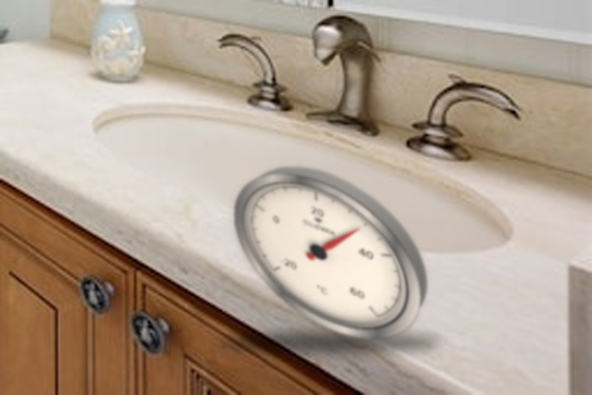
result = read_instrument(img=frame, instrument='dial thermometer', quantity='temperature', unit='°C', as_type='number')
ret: 32 °C
